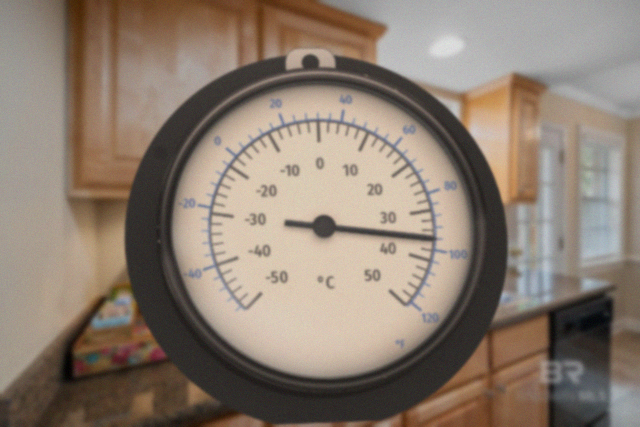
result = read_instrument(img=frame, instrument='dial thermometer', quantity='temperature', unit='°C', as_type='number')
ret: 36 °C
